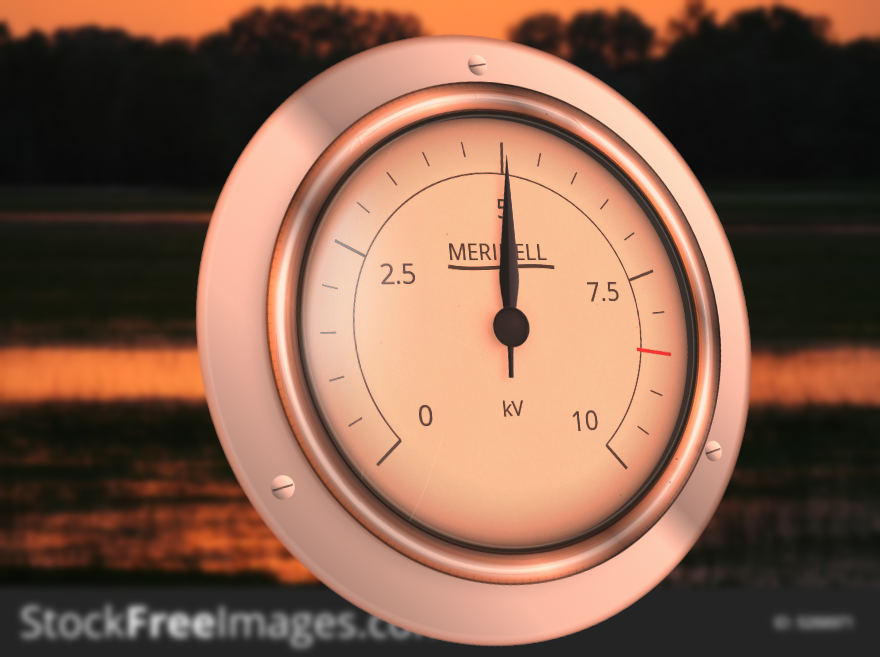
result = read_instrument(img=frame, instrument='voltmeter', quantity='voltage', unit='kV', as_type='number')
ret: 5 kV
